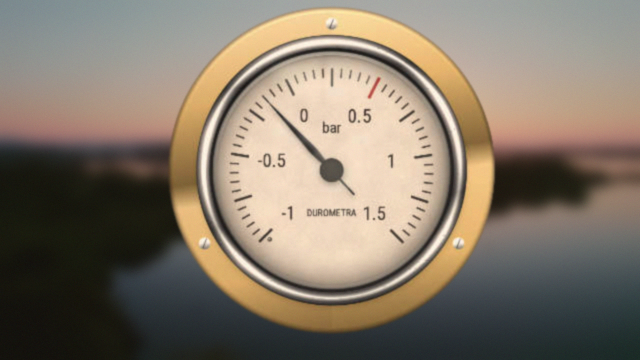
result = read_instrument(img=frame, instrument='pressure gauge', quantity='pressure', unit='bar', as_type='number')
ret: -0.15 bar
